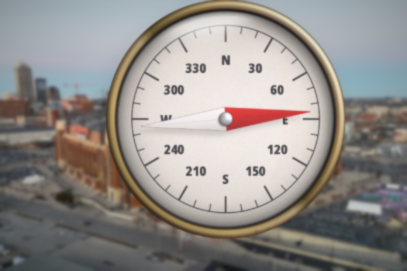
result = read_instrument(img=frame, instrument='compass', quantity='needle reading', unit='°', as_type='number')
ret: 85 °
